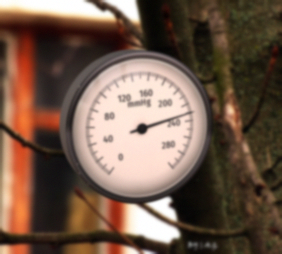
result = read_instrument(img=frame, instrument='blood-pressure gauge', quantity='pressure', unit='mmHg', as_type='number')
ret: 230 mmHg
